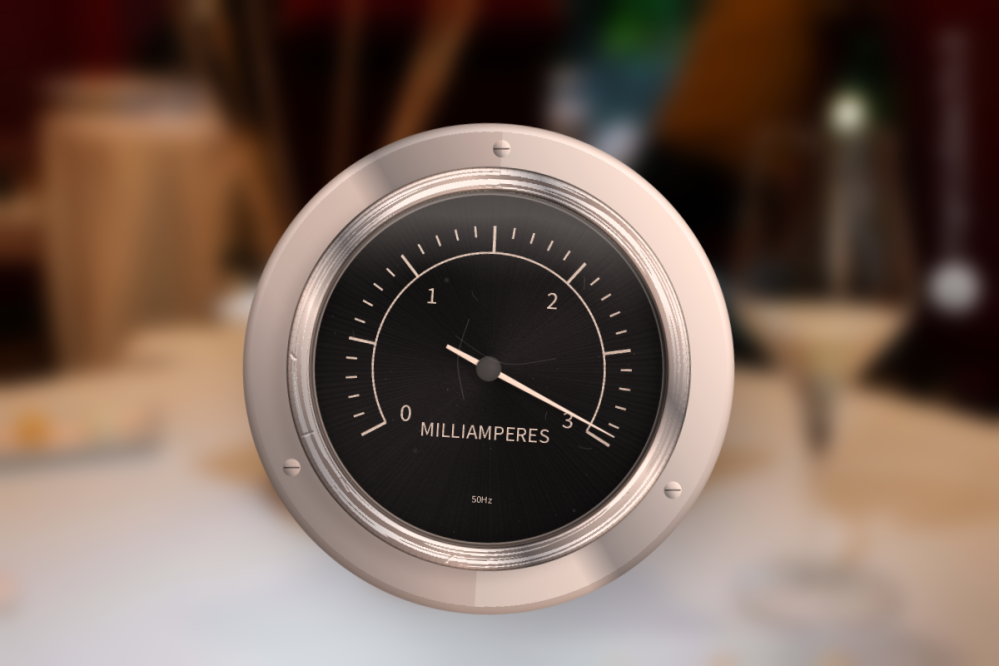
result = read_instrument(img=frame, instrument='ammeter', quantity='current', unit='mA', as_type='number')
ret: 2.95 mA
